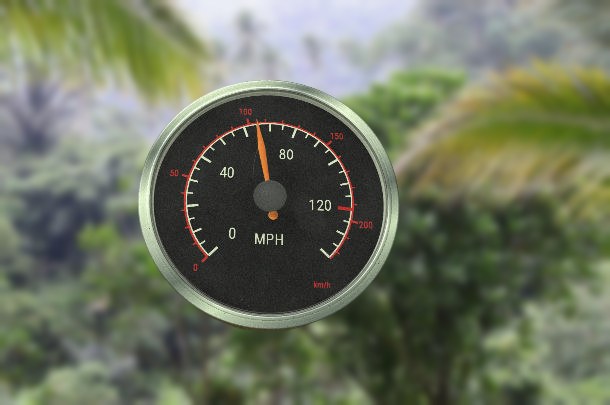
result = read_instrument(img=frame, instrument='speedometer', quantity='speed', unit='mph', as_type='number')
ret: 65 mph
